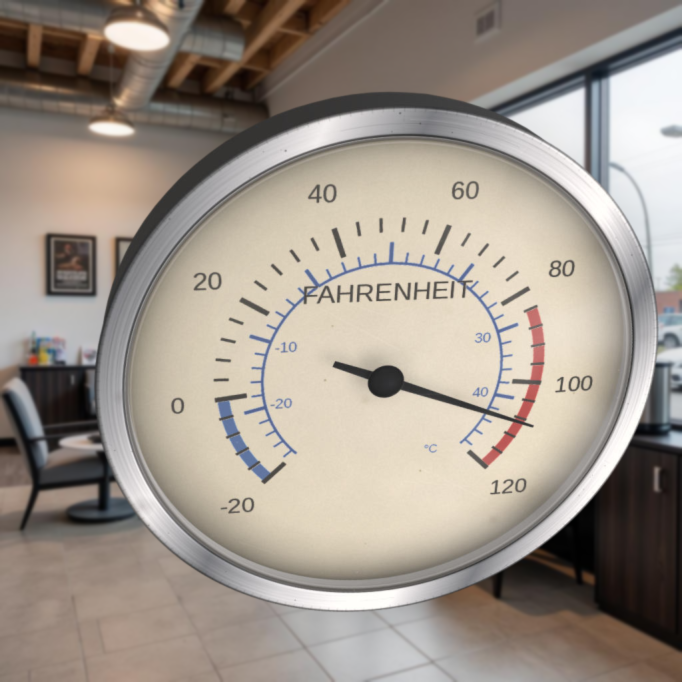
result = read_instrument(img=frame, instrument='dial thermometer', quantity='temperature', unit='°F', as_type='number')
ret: 108 °F
